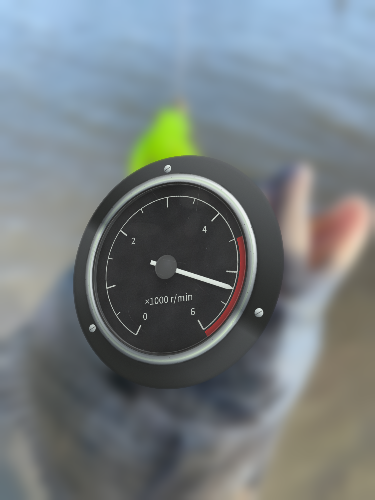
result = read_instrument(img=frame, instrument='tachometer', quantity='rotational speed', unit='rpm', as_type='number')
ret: 5250 rpm
